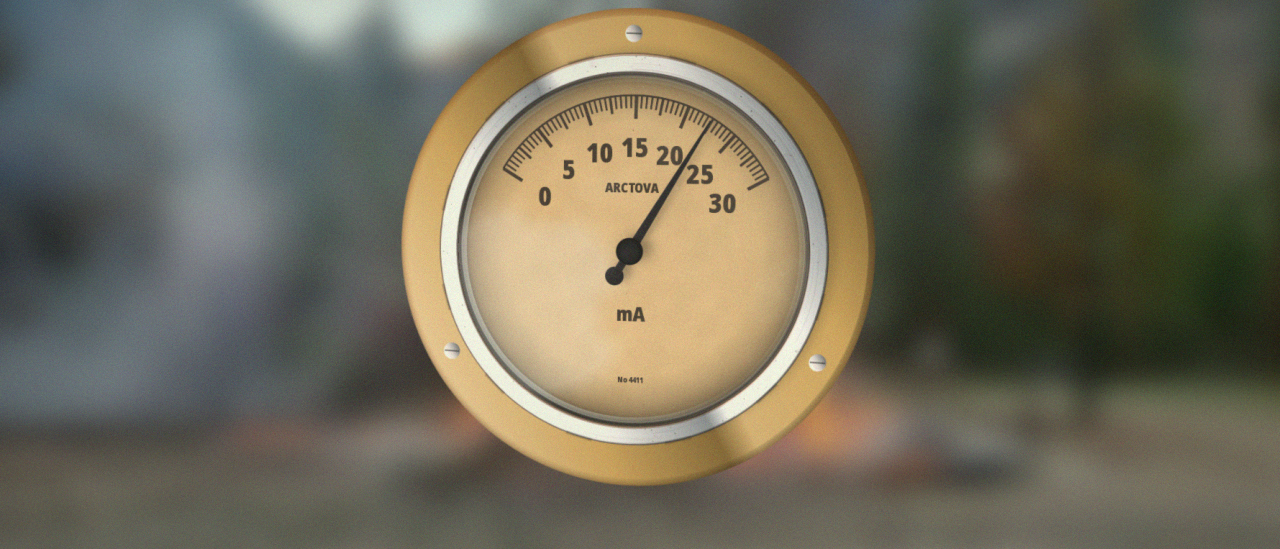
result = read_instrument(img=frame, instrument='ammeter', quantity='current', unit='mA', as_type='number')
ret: 22.5 mA
